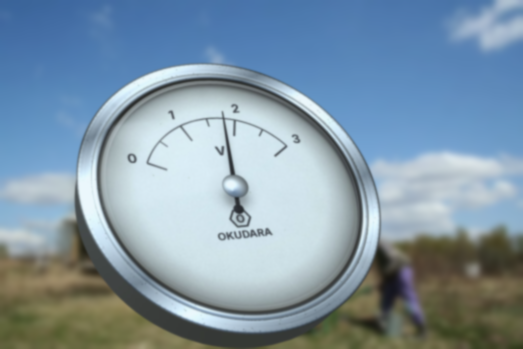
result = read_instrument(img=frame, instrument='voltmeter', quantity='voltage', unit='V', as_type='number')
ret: 1.75 V
